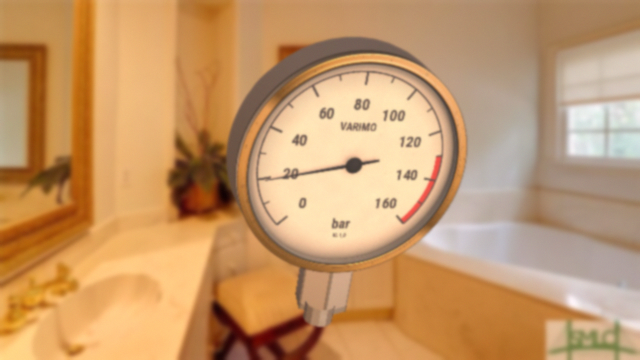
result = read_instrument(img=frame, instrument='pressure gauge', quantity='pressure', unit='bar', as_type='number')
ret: 20 bar
